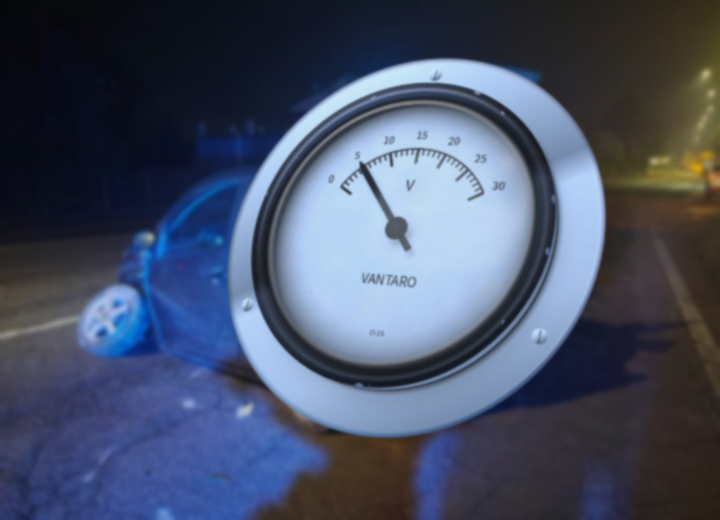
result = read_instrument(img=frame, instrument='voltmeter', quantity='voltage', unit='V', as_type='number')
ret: 5 V
